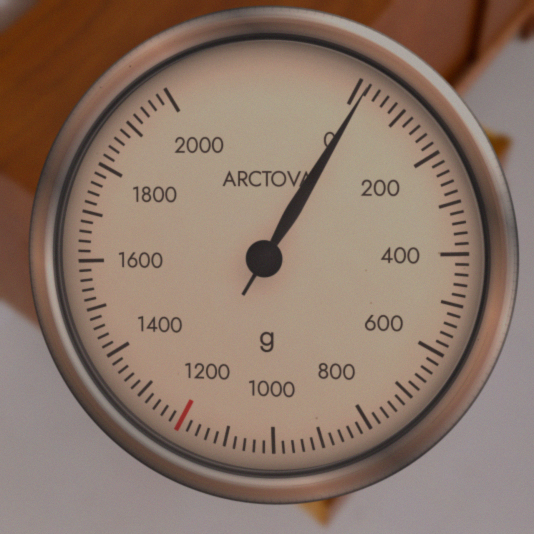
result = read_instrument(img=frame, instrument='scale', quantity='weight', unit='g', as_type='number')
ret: 20 g
